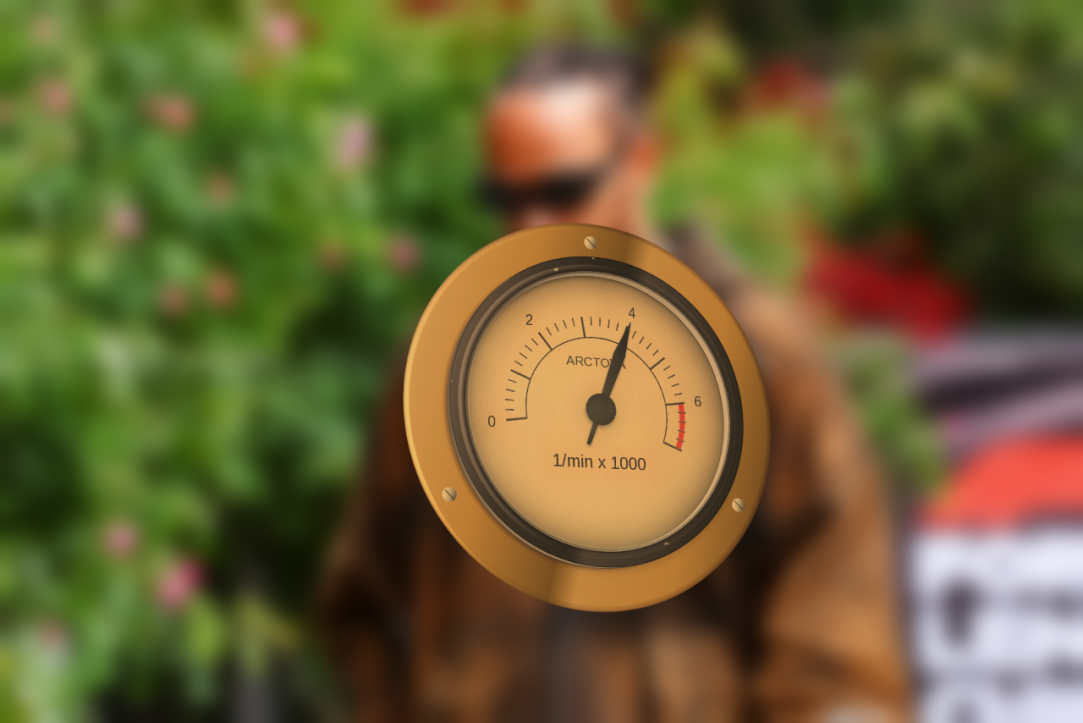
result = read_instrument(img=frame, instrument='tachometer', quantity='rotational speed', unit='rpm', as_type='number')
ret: 4000 rpm
